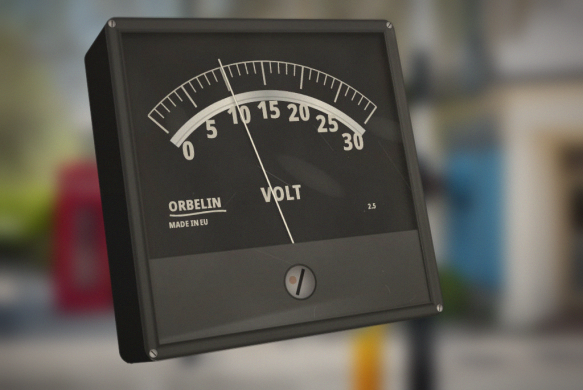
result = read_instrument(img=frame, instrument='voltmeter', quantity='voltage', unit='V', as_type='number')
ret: 10 V
